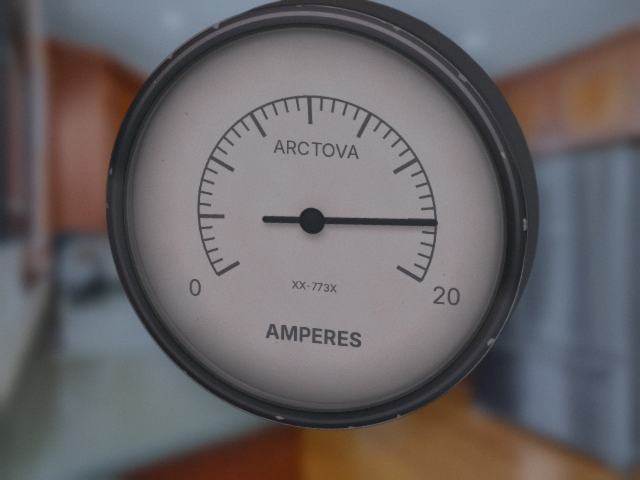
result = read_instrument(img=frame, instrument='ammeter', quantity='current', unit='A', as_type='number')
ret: 17.5 A
